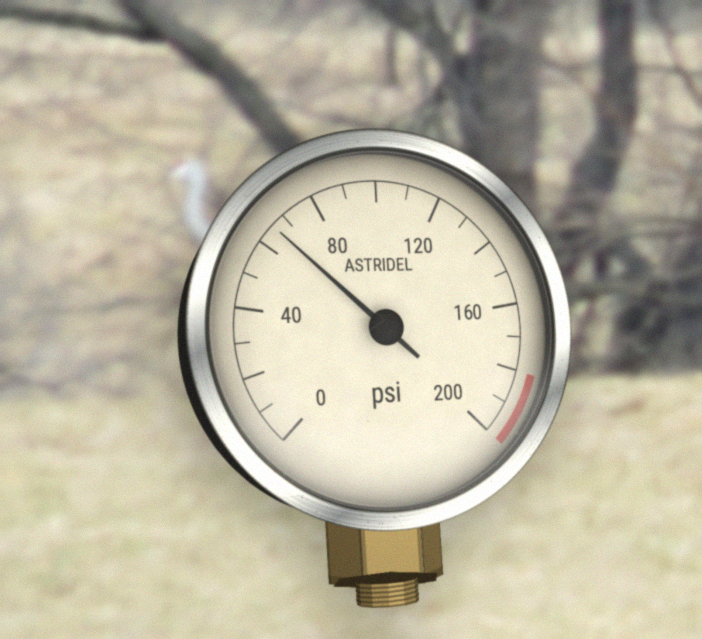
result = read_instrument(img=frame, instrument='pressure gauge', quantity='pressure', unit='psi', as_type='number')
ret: 65 psi
